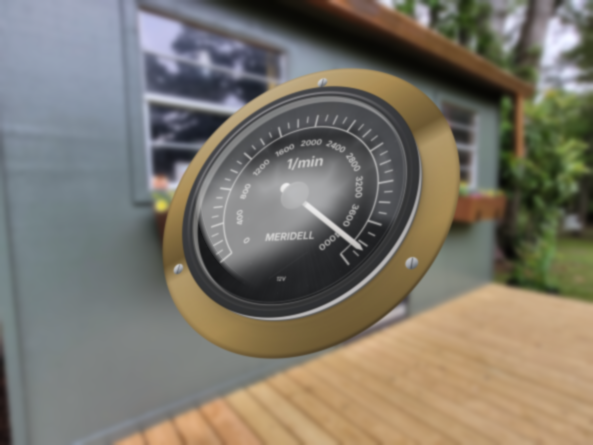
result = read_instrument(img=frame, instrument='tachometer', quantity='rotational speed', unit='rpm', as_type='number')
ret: 3850 rpm
